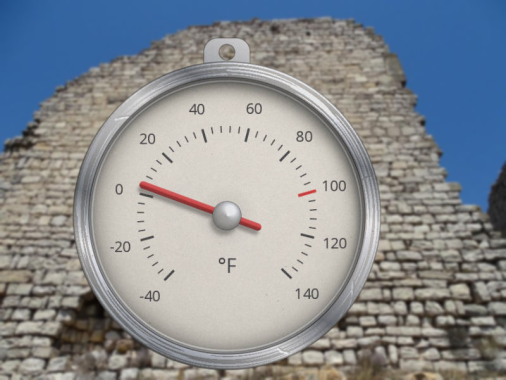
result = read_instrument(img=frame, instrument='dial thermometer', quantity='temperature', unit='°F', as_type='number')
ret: 4 °F
